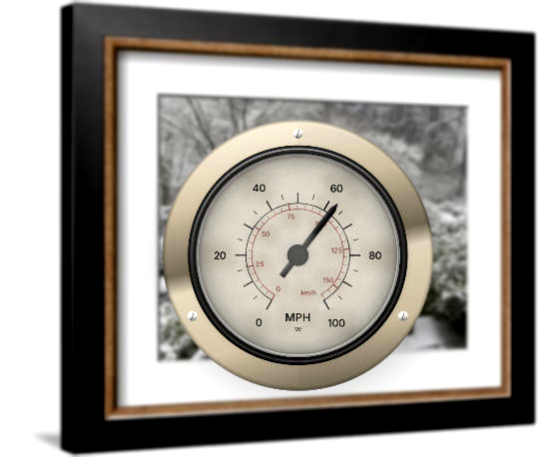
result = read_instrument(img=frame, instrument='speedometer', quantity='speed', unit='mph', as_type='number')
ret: 62.5 mph
